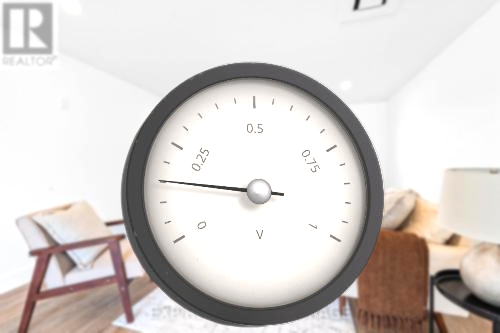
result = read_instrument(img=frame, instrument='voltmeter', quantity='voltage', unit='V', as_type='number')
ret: 0.15 V
